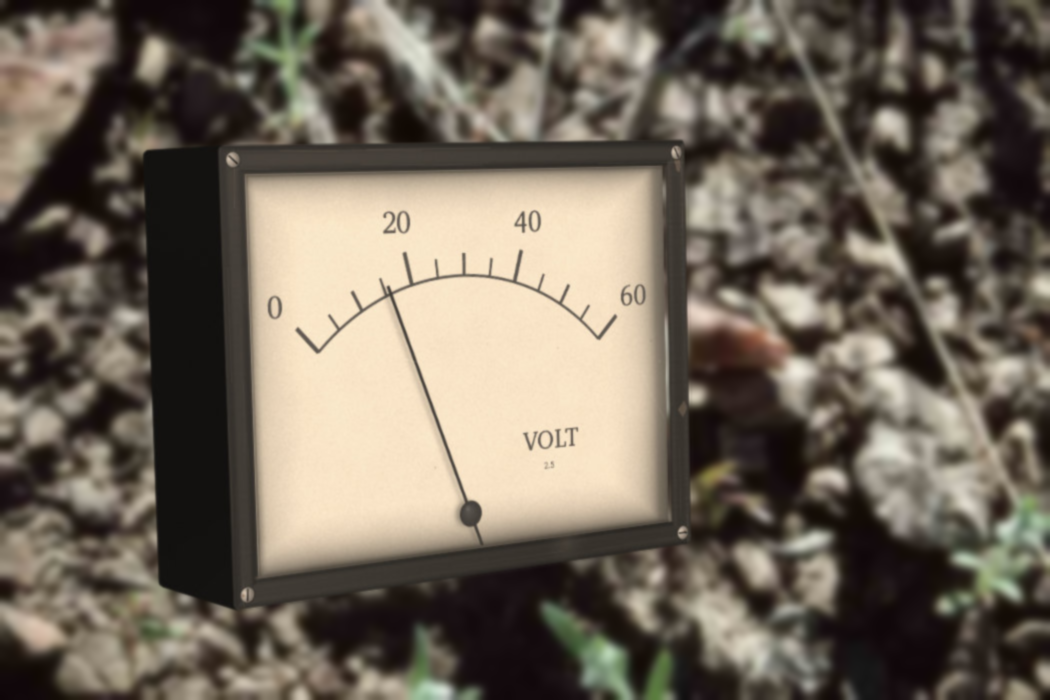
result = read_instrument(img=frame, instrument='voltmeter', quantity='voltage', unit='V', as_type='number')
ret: 15 V
